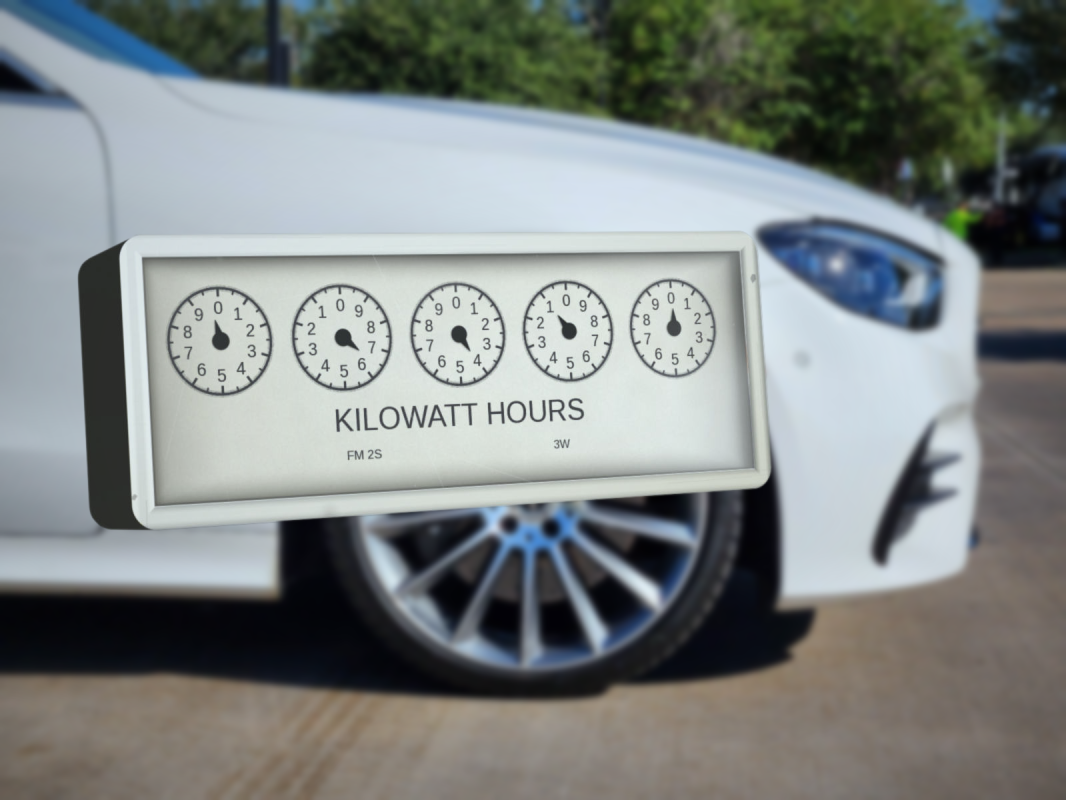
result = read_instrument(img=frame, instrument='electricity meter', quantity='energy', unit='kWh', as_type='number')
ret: 96410 kWh
